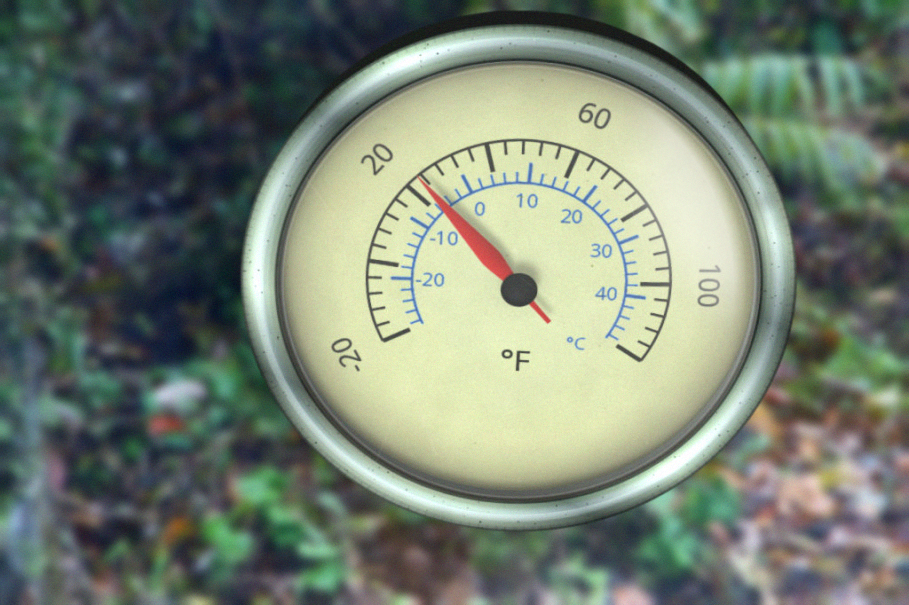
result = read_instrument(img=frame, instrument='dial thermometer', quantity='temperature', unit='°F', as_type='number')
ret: 24 °F
